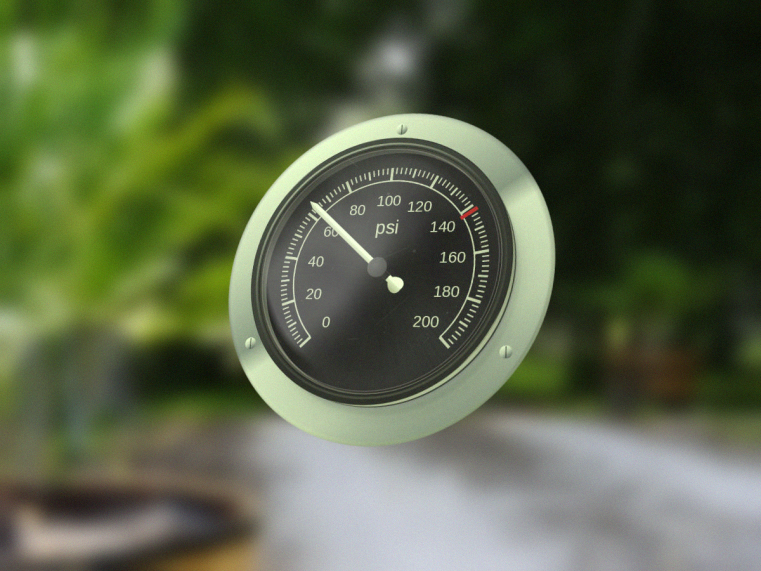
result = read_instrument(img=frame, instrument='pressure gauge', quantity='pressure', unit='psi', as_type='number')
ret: 64 psi
